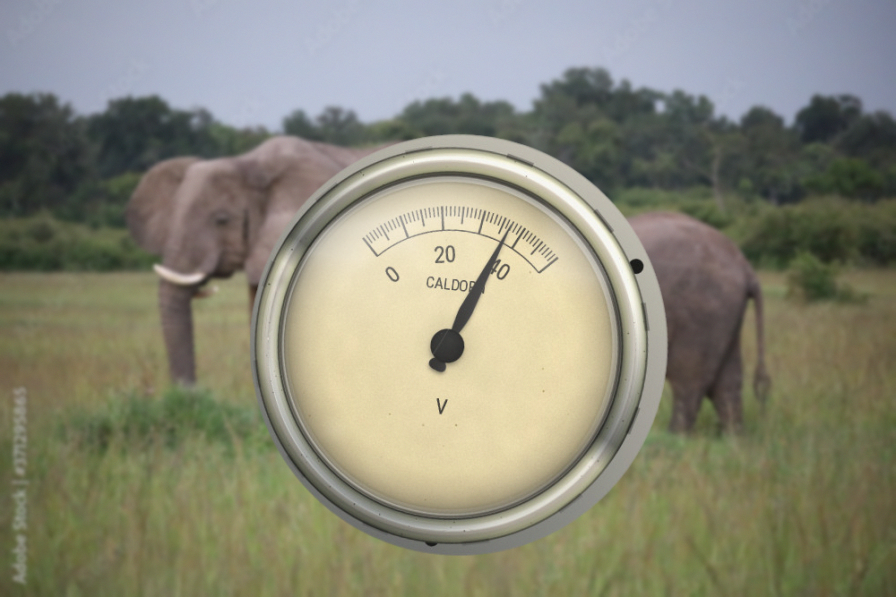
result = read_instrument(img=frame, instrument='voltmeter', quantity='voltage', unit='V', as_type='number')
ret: 37 V
